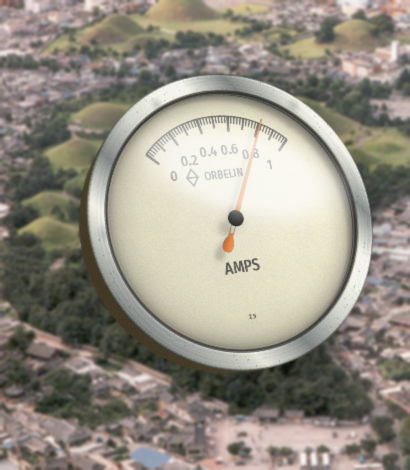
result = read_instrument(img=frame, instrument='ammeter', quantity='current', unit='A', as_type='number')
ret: 0.8 A
